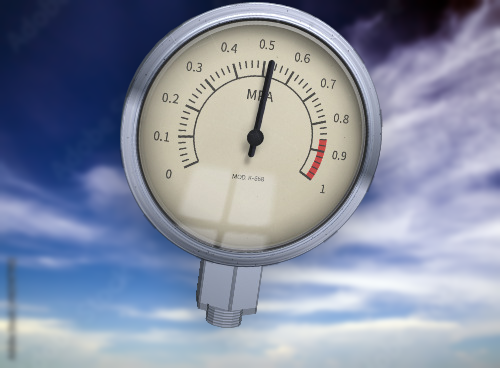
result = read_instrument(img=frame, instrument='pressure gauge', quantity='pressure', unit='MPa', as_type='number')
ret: 0.52 MPa
